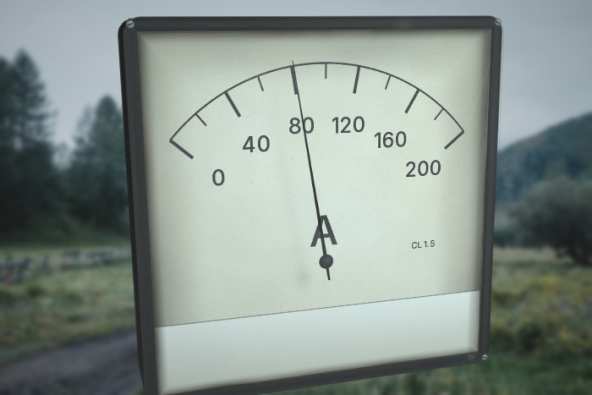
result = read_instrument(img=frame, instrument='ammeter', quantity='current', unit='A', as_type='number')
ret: 80 A
